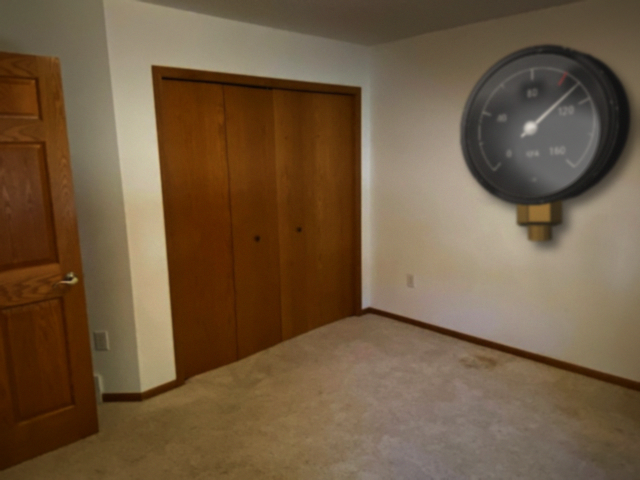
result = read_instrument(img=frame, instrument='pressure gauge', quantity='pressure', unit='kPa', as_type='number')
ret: 110 kPa
